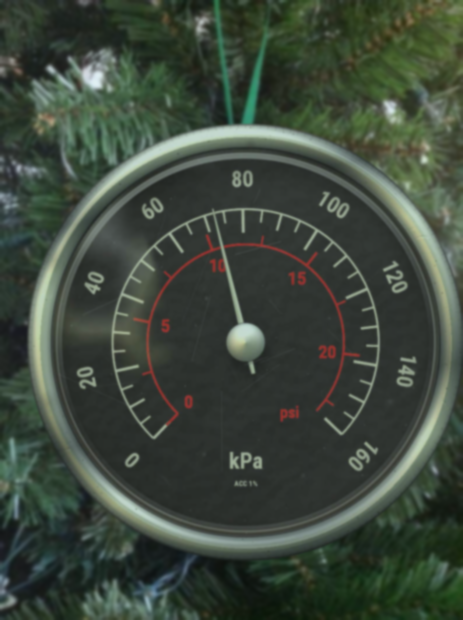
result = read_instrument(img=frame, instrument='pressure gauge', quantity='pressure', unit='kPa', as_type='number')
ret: 72.5 kPa
